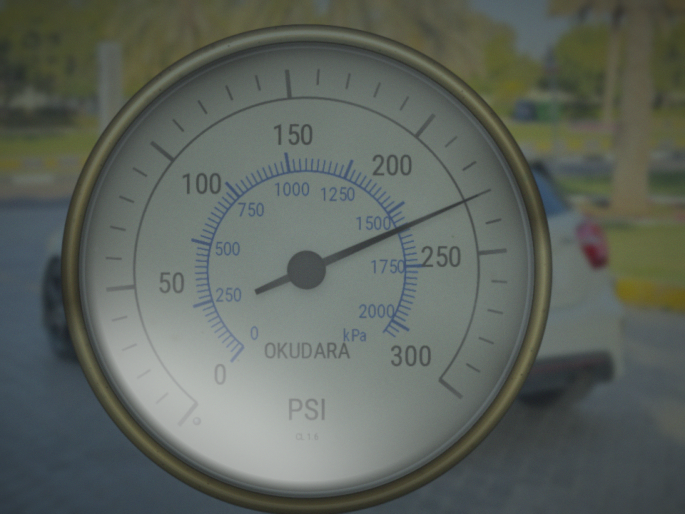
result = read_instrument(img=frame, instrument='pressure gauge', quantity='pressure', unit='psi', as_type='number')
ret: 230 psi
